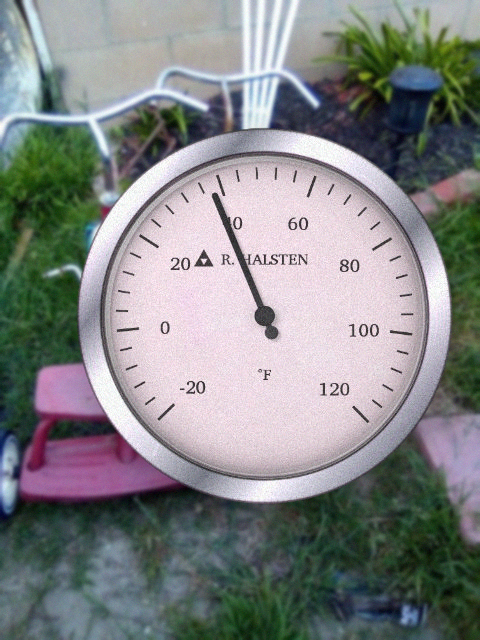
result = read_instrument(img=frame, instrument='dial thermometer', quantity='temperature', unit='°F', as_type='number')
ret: 38 °F
